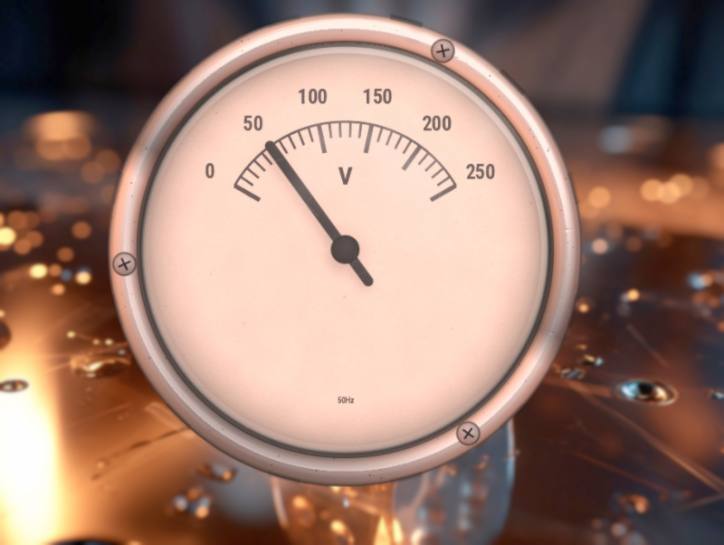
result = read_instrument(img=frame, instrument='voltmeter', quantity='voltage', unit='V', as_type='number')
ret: 50 V
